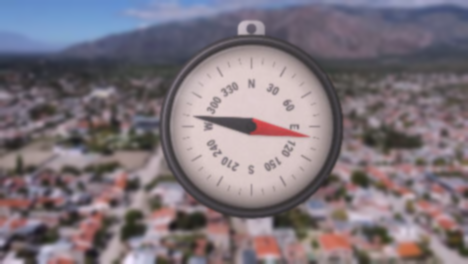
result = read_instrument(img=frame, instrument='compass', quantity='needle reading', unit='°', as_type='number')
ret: 100 °
